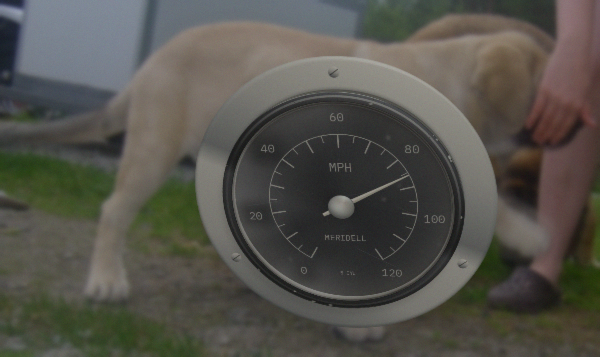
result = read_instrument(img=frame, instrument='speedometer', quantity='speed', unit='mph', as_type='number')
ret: 85 mph
